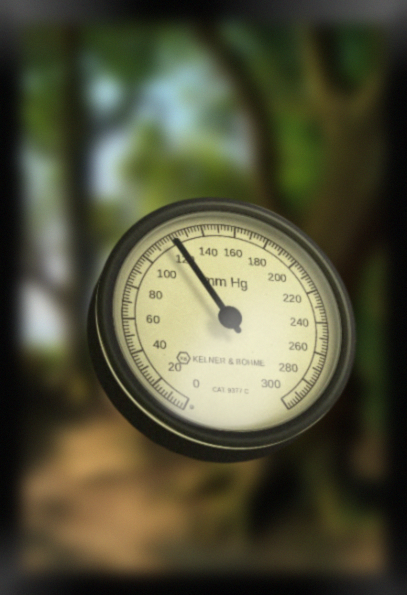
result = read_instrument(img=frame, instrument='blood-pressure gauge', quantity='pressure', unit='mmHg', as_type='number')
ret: 120 mmHg
